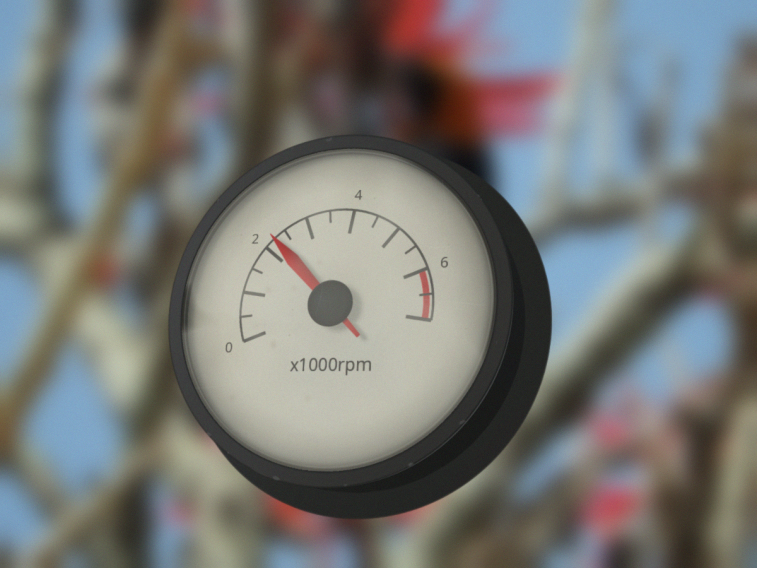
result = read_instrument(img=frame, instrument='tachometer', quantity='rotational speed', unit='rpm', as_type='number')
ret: 2250 rpm
